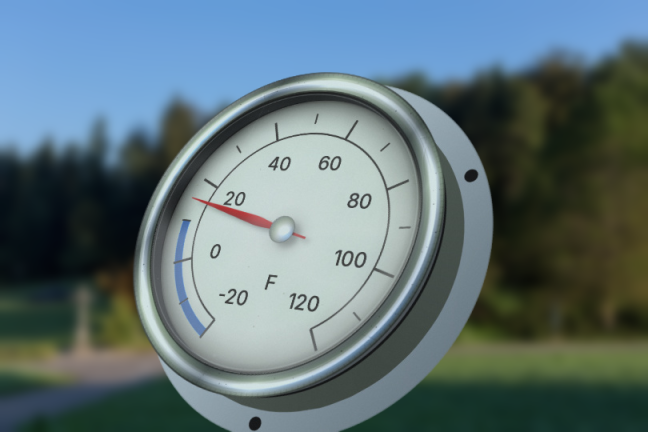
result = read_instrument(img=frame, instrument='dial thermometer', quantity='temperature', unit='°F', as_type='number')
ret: 15 °F
